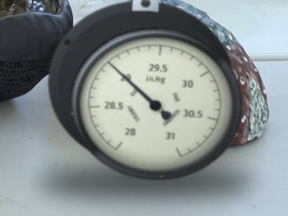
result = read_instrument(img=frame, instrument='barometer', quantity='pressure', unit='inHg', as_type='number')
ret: 29 inHg
